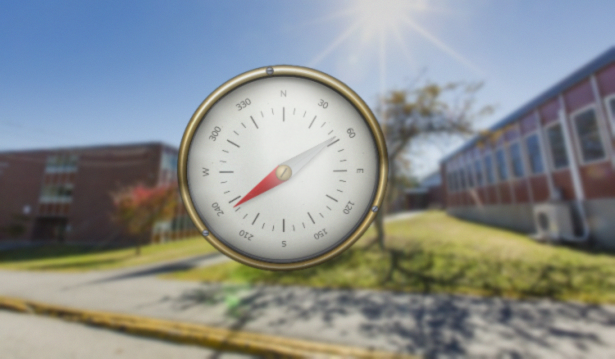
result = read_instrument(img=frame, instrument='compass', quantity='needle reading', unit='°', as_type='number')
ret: 235 °
